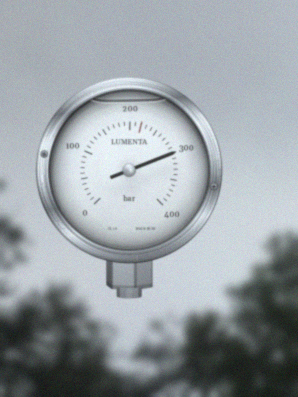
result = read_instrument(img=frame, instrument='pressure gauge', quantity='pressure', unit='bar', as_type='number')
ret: 300 bar
